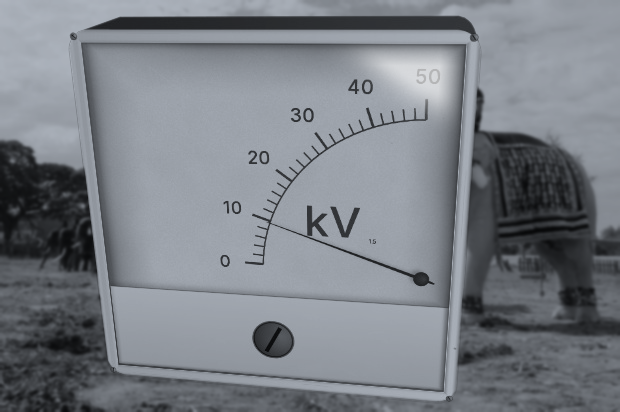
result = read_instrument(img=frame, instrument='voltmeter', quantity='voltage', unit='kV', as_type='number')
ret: 10 kV
